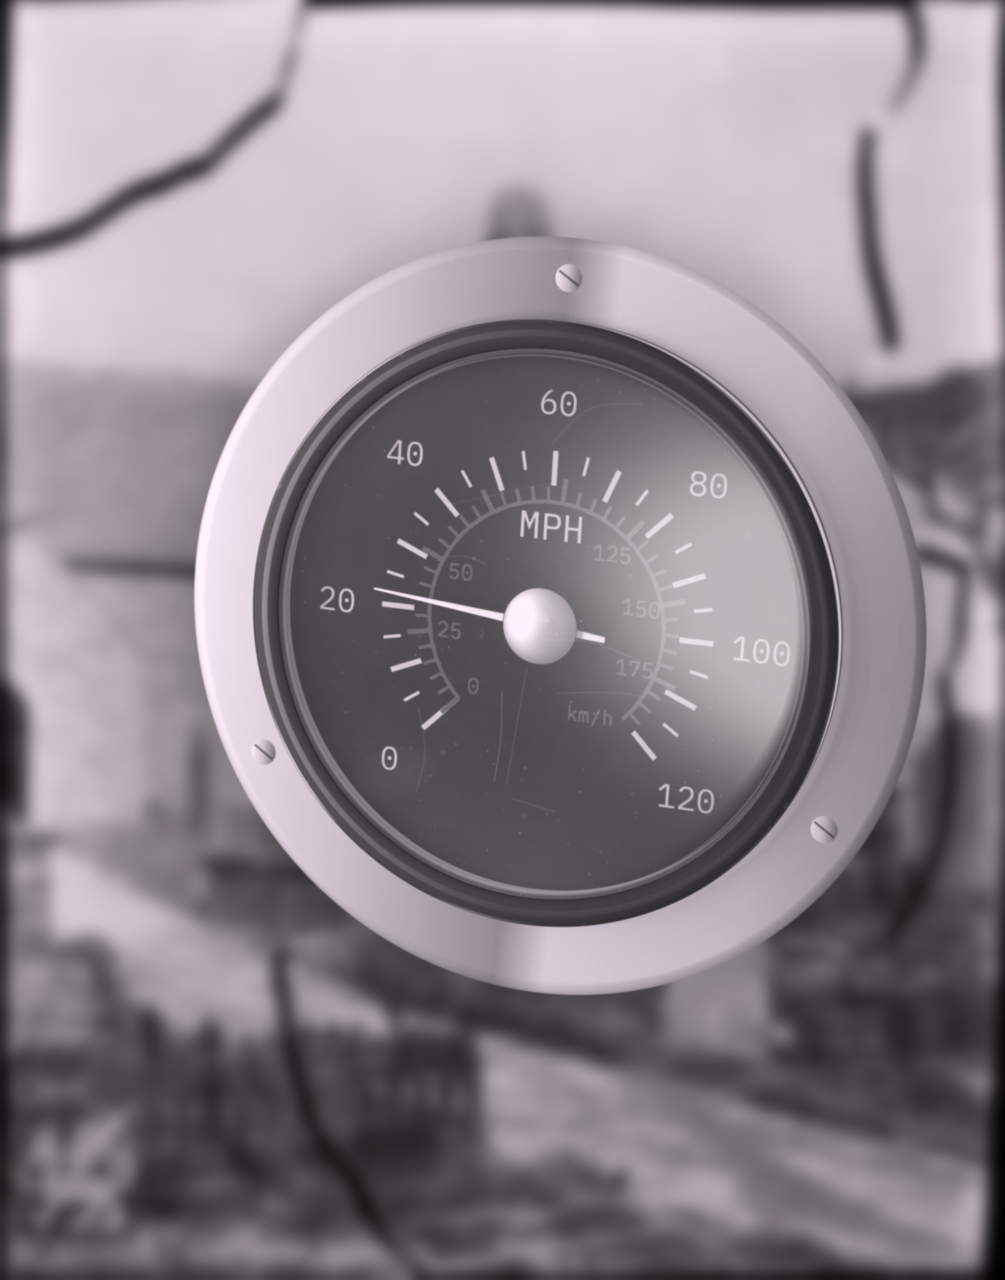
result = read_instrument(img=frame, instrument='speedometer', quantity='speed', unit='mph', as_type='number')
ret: 22.5 mph
